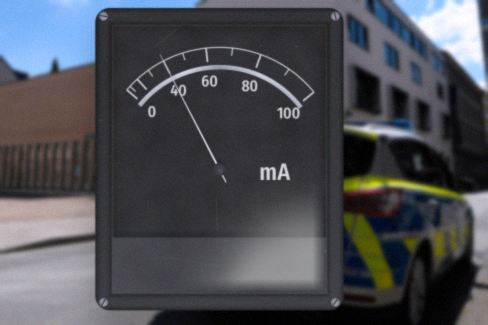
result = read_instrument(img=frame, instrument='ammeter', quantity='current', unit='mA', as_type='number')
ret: 40 mA
